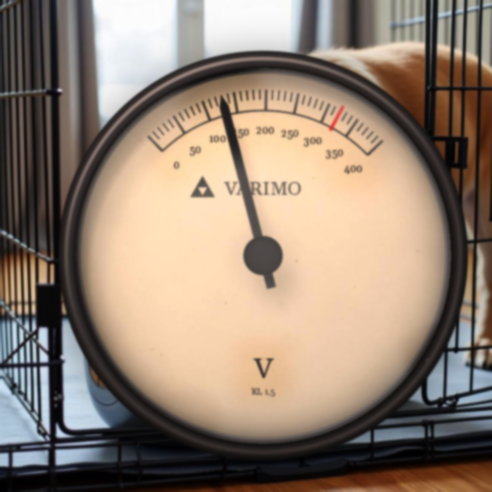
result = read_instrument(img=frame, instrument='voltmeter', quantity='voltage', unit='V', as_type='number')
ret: 130 V
